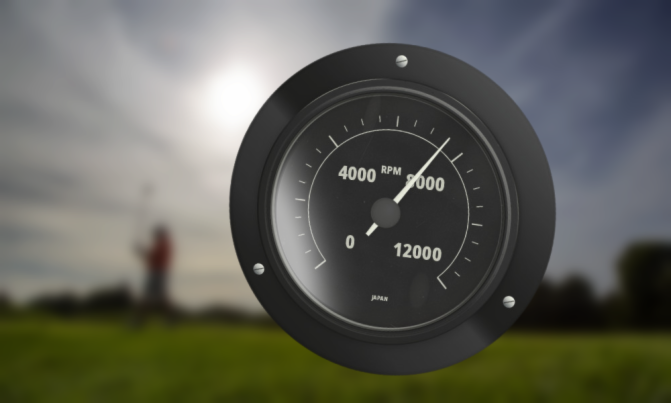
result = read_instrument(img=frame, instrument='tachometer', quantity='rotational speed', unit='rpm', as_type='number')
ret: 7500 rpm
